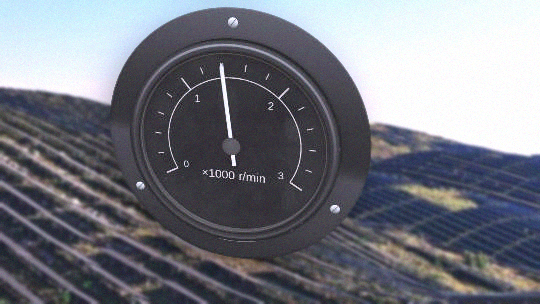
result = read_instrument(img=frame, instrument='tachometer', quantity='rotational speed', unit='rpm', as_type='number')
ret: 1400 rpm
